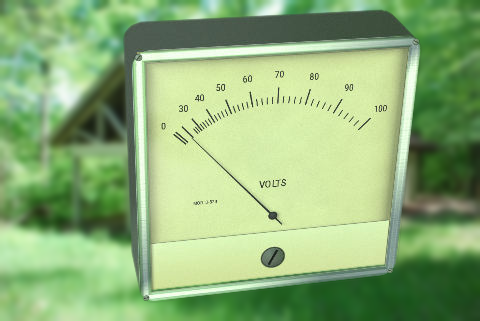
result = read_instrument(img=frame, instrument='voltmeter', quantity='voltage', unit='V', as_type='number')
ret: 20 V
